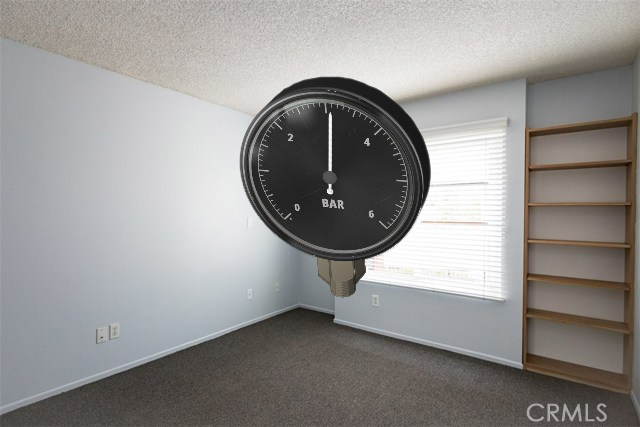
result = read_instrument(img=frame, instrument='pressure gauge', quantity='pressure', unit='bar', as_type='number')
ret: 3.1 bar
